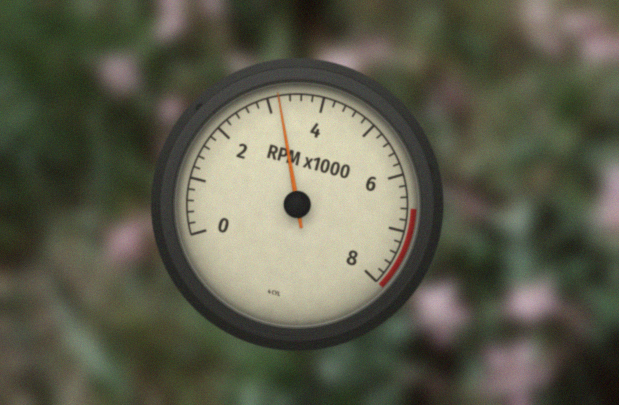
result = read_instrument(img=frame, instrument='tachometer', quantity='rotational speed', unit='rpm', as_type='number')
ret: 3200 rpm
